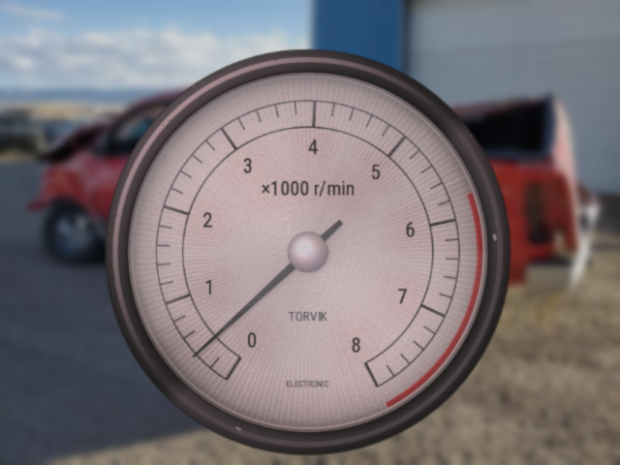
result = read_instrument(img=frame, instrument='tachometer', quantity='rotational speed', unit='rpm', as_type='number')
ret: 400 rpm
